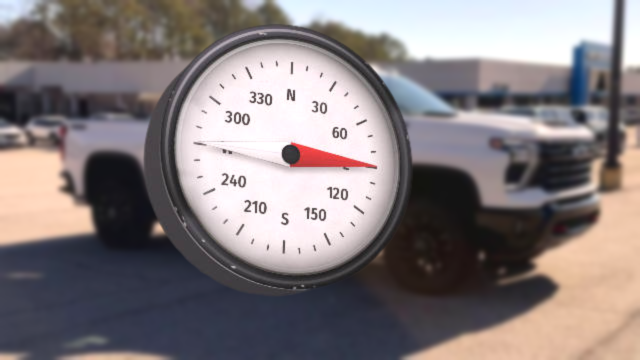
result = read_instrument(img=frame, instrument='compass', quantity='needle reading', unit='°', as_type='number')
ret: 90 °
